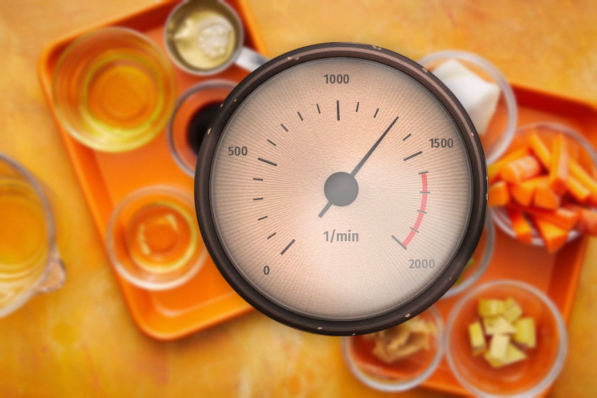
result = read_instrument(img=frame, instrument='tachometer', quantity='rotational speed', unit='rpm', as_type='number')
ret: 1300 rpm
